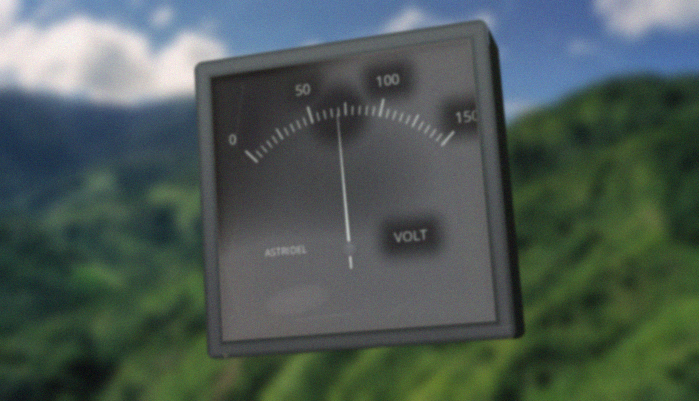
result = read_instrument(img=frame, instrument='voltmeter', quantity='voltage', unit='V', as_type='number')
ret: 70 V
